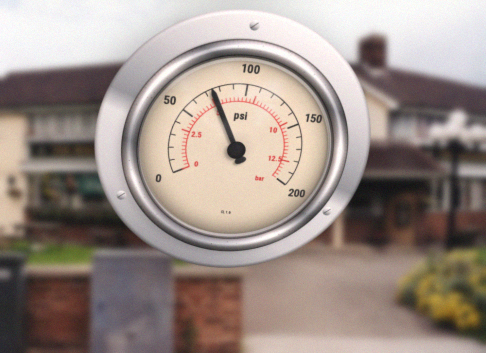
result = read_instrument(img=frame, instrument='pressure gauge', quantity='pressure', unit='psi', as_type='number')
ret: 75 psi
